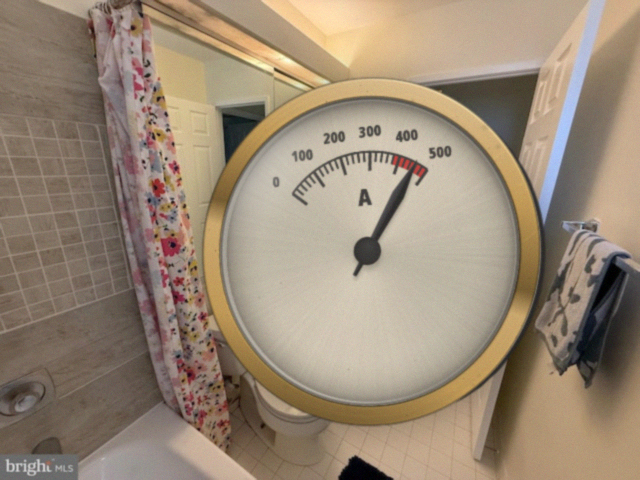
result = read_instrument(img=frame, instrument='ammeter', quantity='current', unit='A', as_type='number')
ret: 460 A
